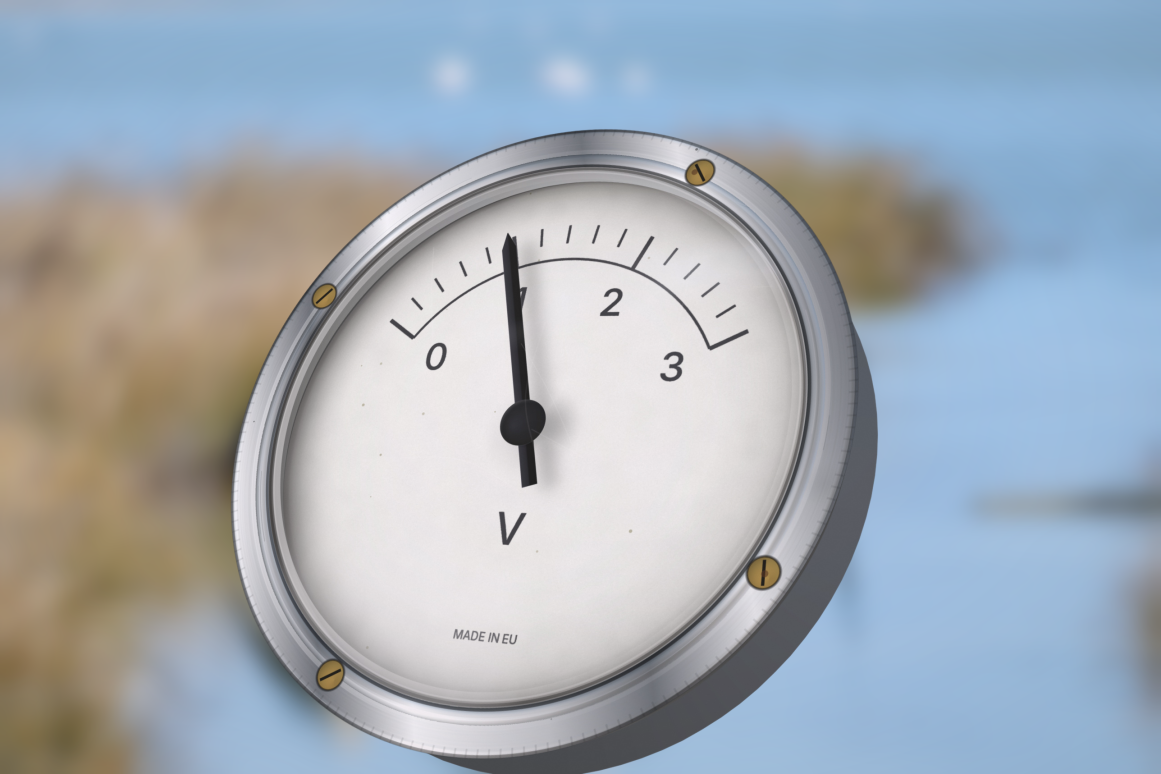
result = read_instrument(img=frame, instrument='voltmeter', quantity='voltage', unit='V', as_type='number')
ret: 1 V
